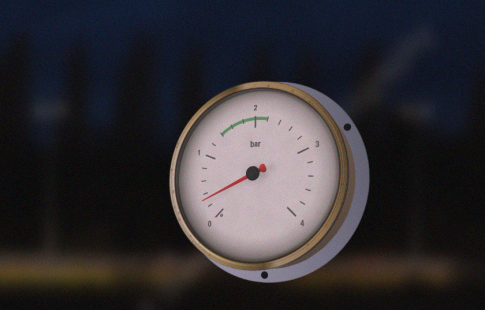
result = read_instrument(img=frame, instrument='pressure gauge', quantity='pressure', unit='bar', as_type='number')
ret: 0.3 bar
